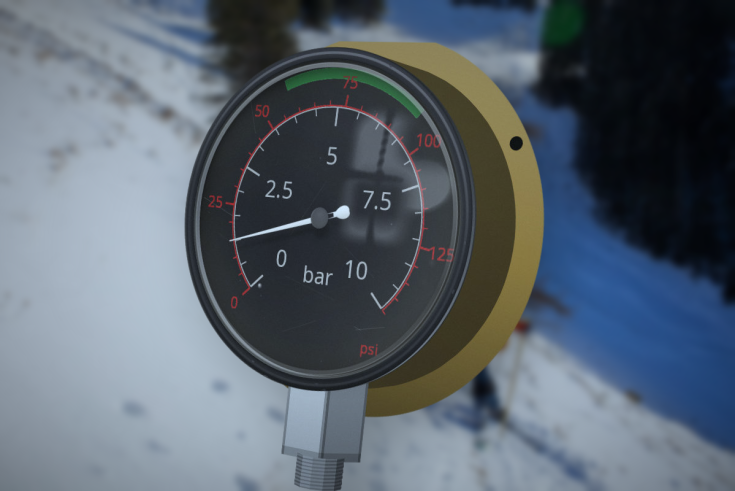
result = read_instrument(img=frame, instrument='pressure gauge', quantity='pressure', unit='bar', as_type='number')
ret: 1 bar
